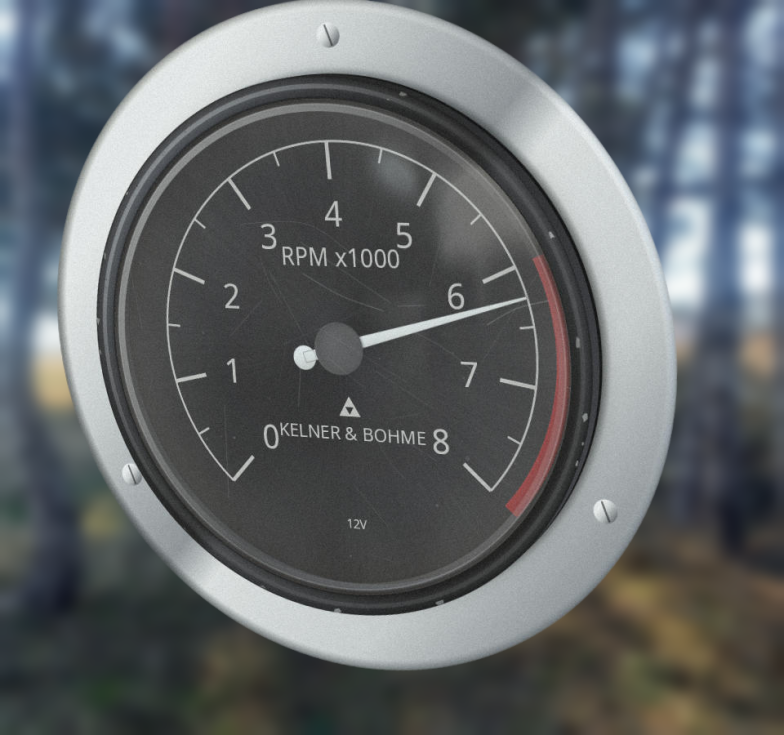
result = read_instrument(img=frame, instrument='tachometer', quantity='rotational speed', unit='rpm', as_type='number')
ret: 6250 rpm
